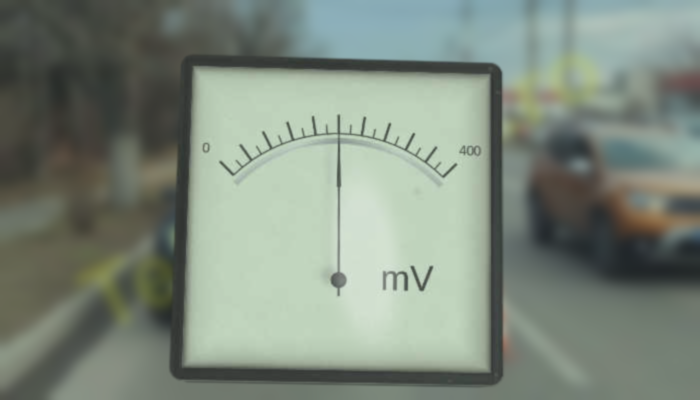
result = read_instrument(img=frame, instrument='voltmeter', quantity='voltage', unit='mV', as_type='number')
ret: 200 mV
